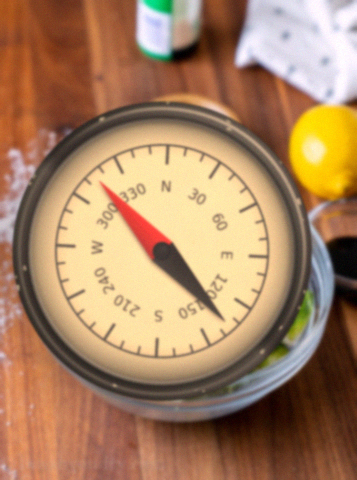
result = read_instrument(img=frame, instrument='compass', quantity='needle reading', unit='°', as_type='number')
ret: 315 °
